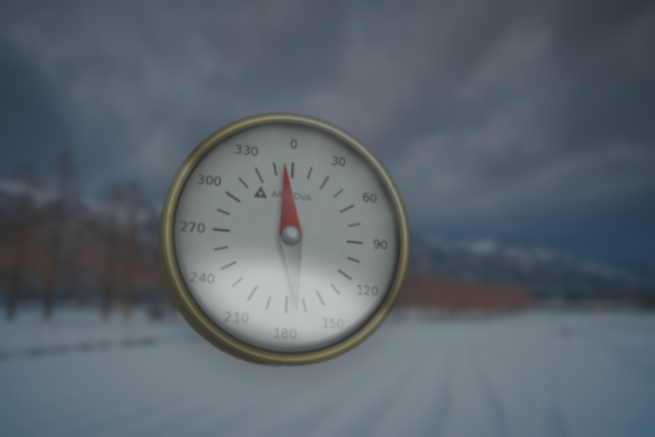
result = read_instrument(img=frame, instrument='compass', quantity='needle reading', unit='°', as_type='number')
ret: 352.5 °
